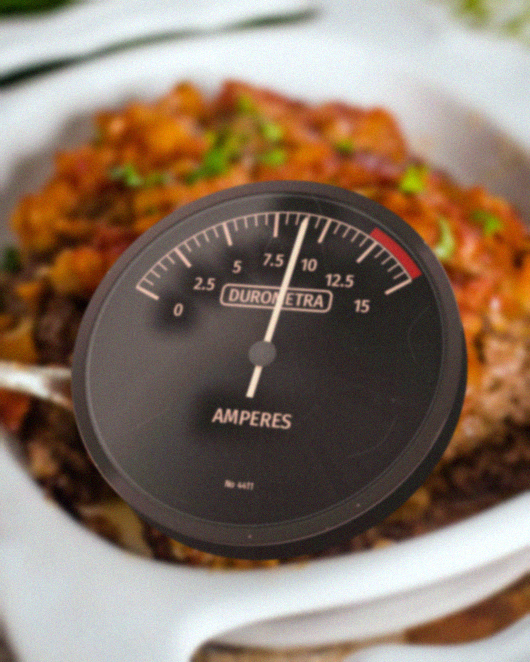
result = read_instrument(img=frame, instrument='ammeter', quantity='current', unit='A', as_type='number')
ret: 9 A
